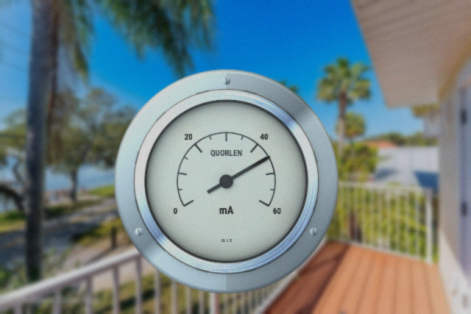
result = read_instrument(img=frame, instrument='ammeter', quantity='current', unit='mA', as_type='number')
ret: 45 mA
